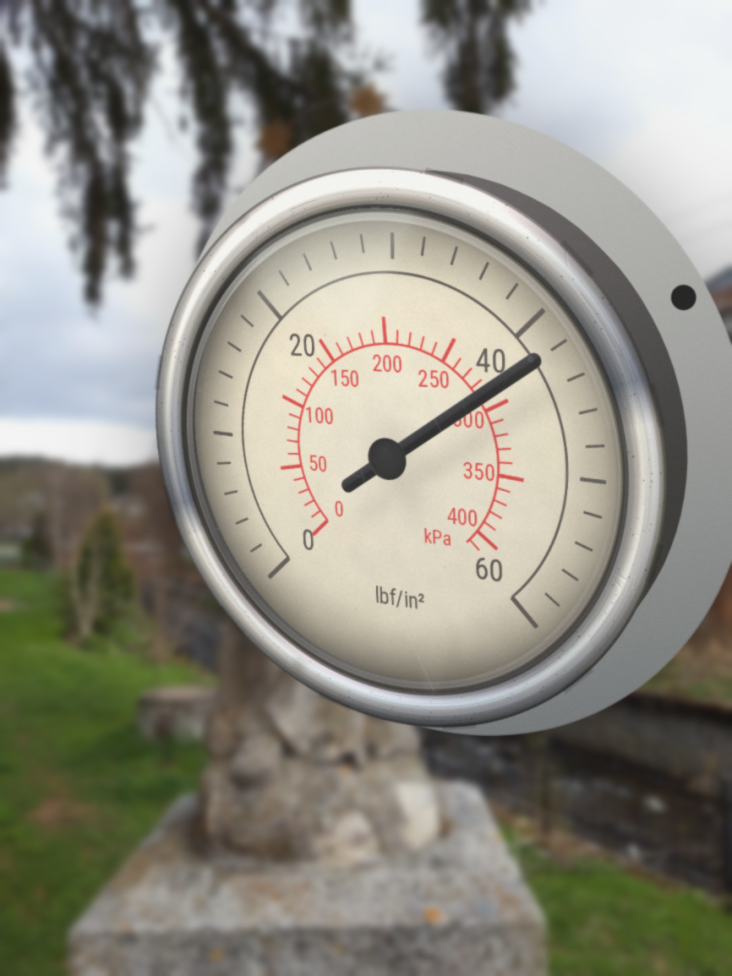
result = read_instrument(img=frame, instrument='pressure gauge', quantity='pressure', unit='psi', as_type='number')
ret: 42 psi
